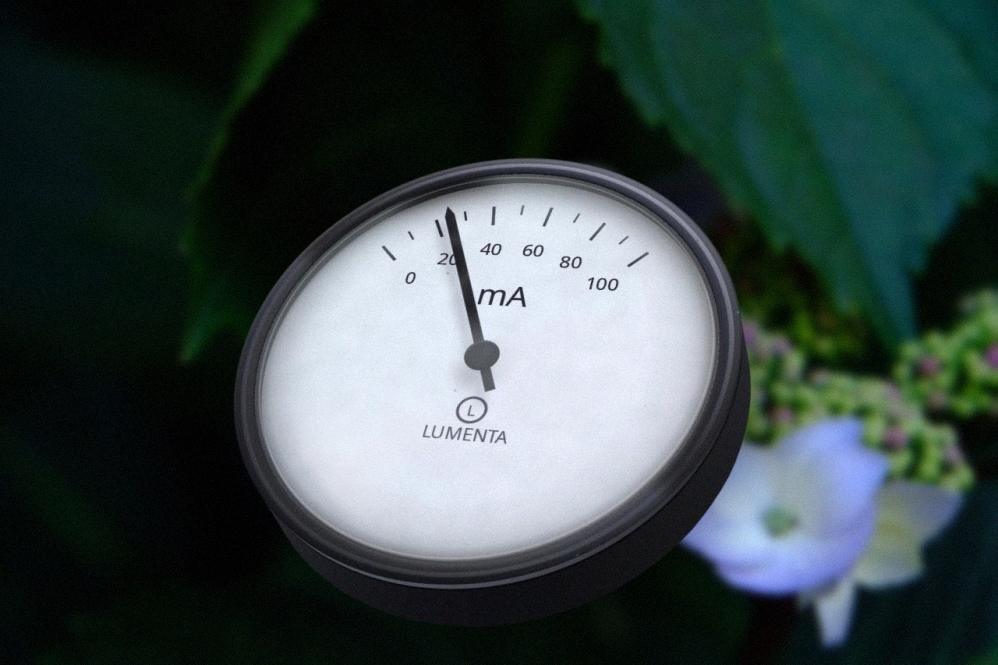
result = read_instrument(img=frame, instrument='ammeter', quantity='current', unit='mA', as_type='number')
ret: 25 mA
